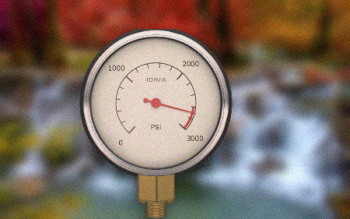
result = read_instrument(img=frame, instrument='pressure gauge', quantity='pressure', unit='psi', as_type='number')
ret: 2700 psi
